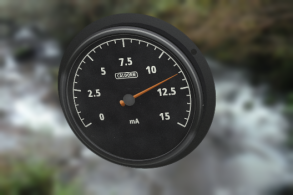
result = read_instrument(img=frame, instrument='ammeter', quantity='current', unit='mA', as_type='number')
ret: 11.5 mA
